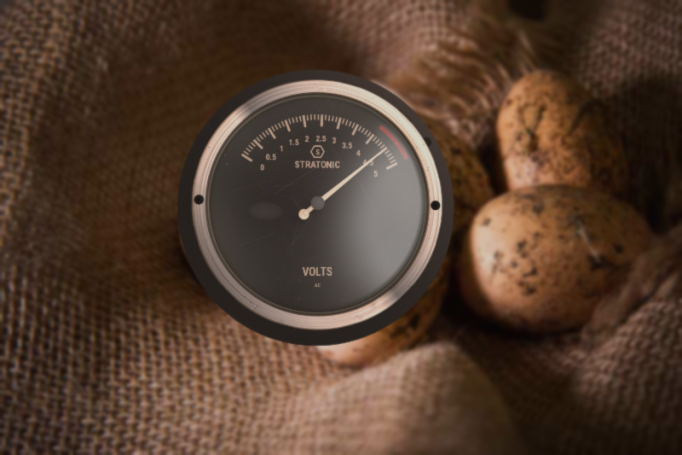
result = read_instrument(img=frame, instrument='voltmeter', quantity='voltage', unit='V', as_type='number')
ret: 4.5 V
